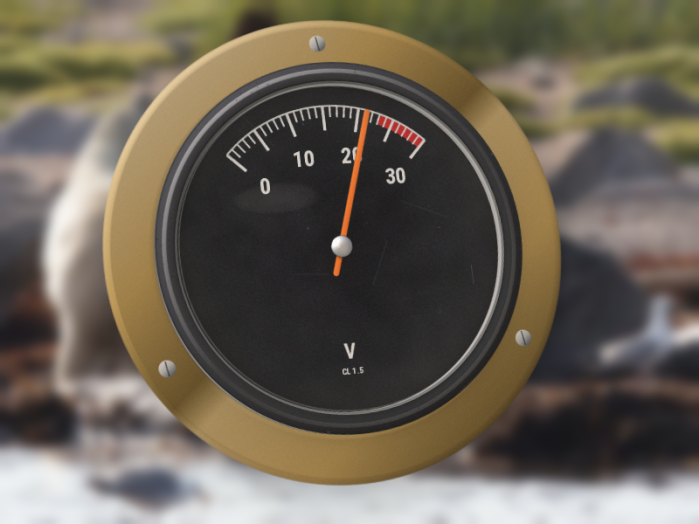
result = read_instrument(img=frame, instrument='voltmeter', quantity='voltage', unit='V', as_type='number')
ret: 21 V
